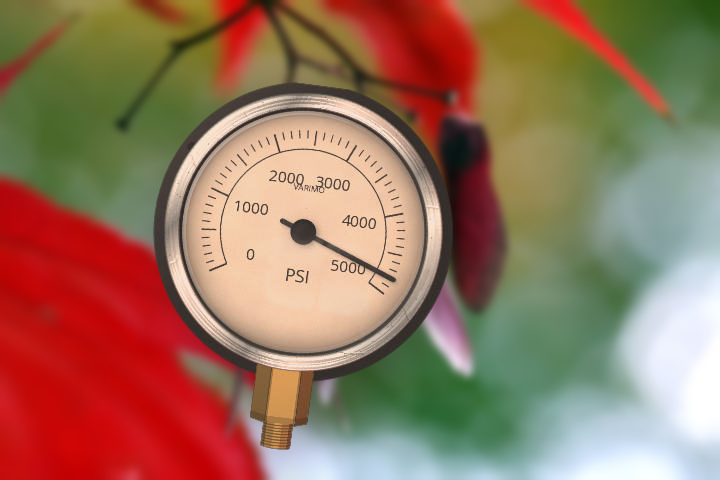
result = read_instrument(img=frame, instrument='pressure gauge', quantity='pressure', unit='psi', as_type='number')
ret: 4800 psi
